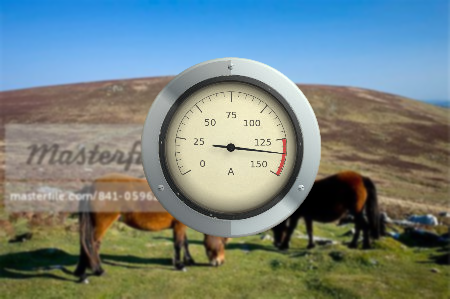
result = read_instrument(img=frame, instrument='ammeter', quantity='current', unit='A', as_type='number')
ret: 135 A
